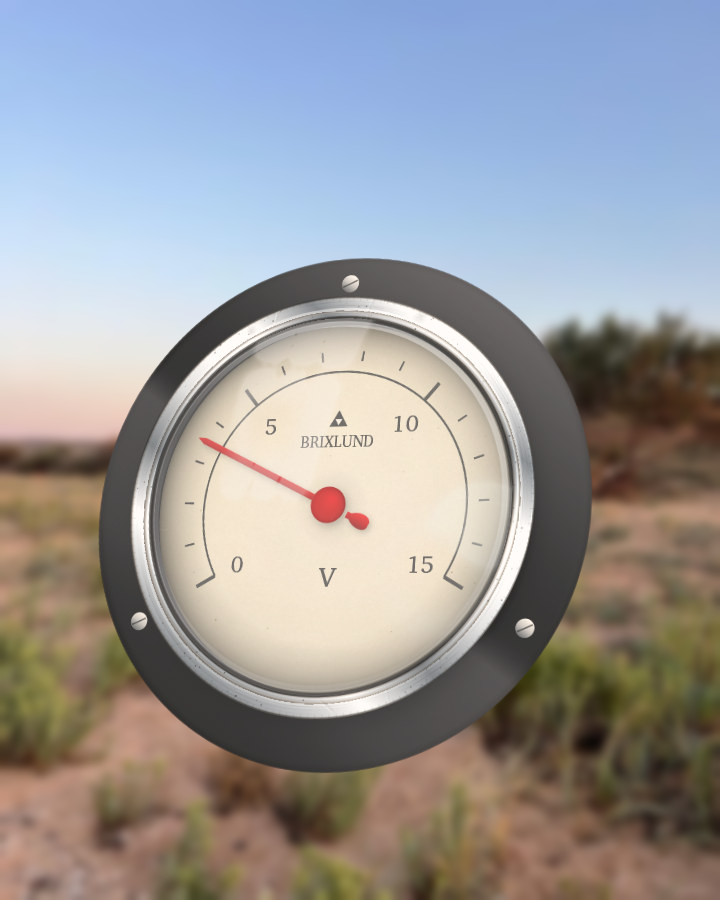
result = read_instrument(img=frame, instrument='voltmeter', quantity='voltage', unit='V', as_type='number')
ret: 3.5 V
